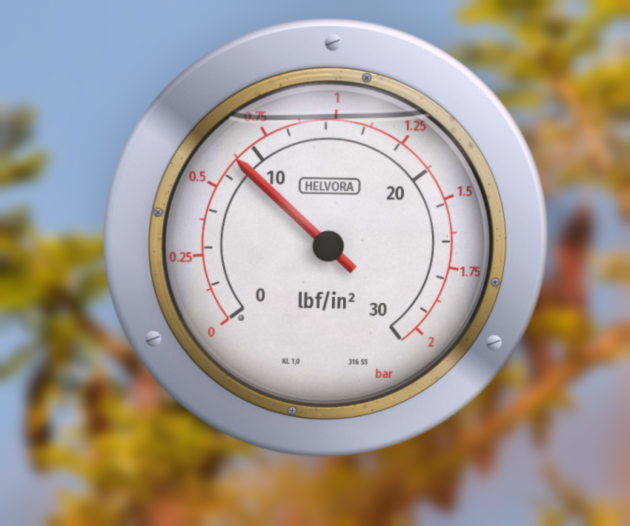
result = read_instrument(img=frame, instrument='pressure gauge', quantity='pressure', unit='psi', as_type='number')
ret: 9 psi
